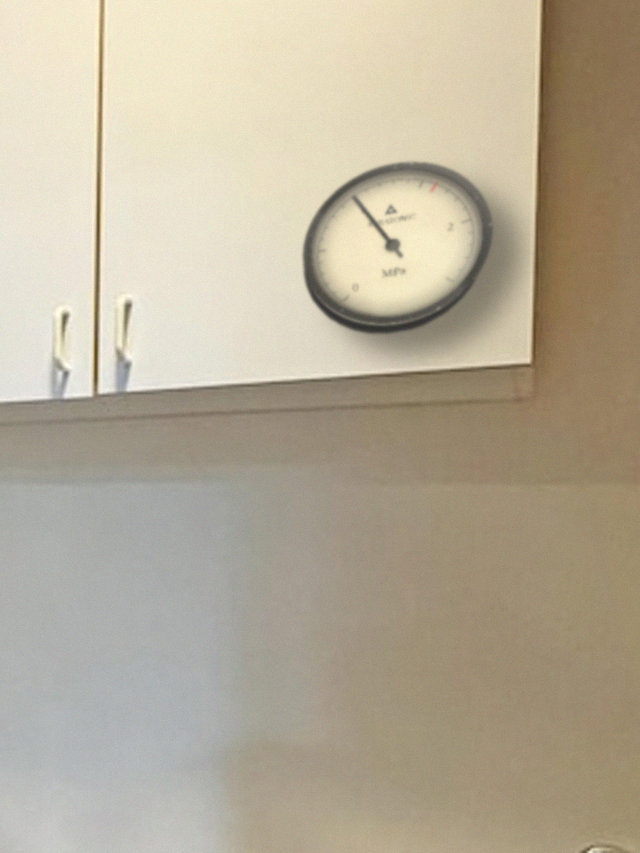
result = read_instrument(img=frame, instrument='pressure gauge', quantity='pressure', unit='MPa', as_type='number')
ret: 1 MPa
